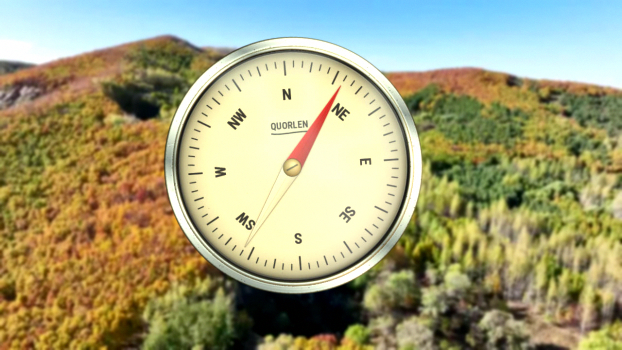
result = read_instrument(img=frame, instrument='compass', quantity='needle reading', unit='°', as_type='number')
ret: 35 °
